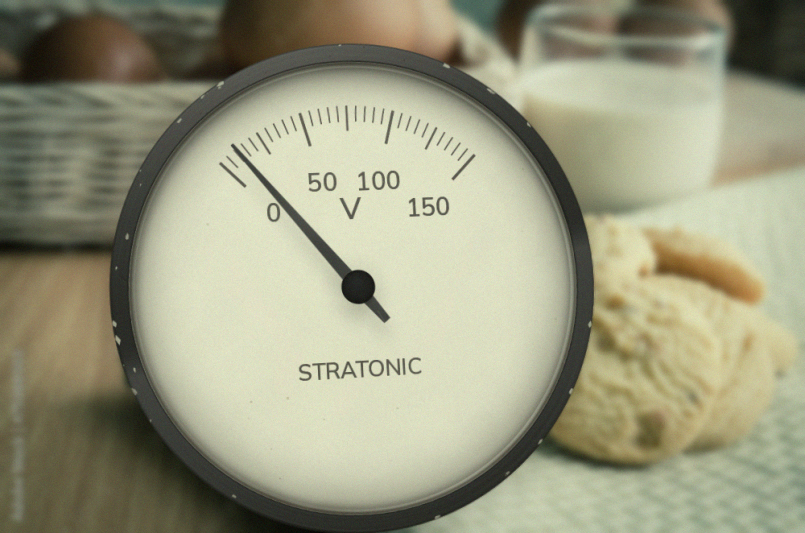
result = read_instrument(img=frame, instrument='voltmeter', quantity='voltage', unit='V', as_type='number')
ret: 10 V
